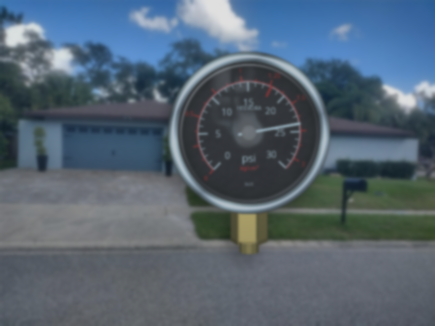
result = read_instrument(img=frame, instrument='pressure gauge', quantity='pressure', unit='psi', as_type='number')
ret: 24 psi
